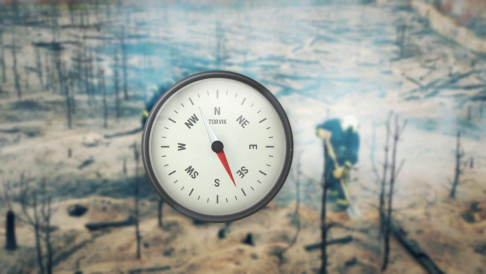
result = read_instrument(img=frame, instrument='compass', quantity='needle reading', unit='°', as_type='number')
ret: 155 °
